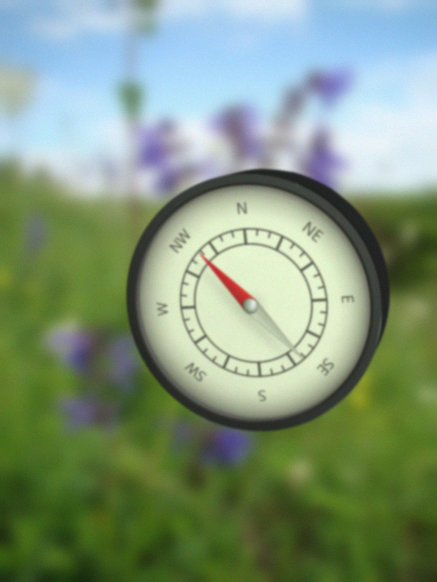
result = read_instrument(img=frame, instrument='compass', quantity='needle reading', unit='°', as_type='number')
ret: 320 °
